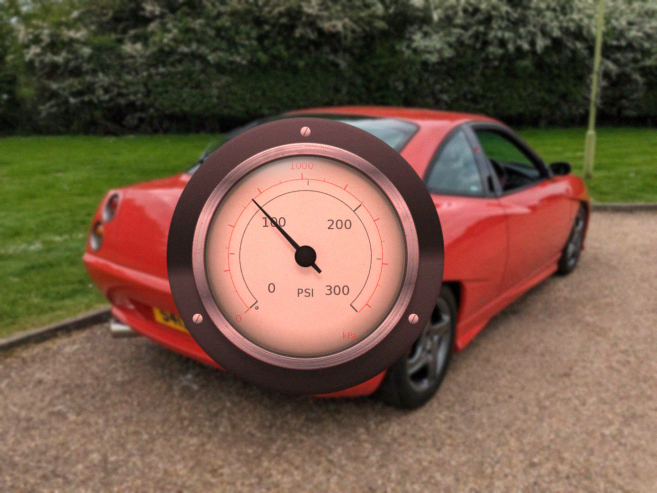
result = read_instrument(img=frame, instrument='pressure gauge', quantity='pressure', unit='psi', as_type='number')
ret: 100 psi
